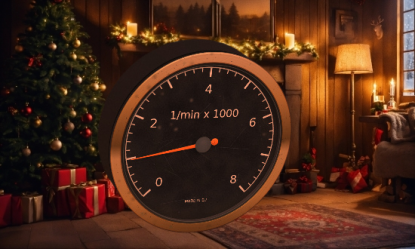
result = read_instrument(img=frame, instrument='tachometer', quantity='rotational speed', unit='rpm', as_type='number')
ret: 1000 rpm
